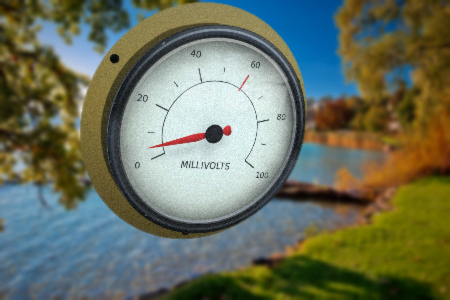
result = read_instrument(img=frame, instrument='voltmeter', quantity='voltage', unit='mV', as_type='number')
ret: 5 mV
